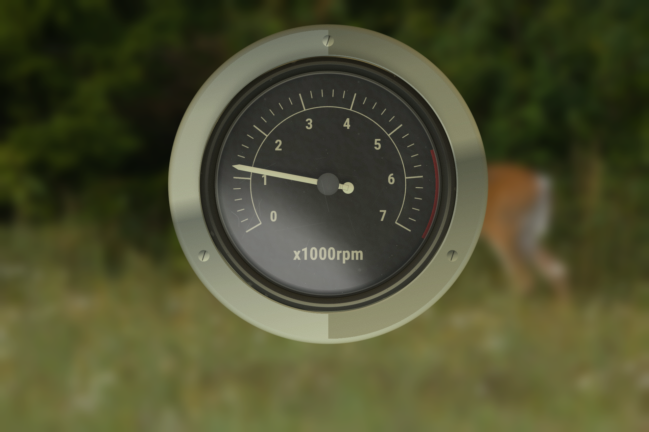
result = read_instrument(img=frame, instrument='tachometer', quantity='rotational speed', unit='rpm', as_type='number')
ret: 1200 rpm
